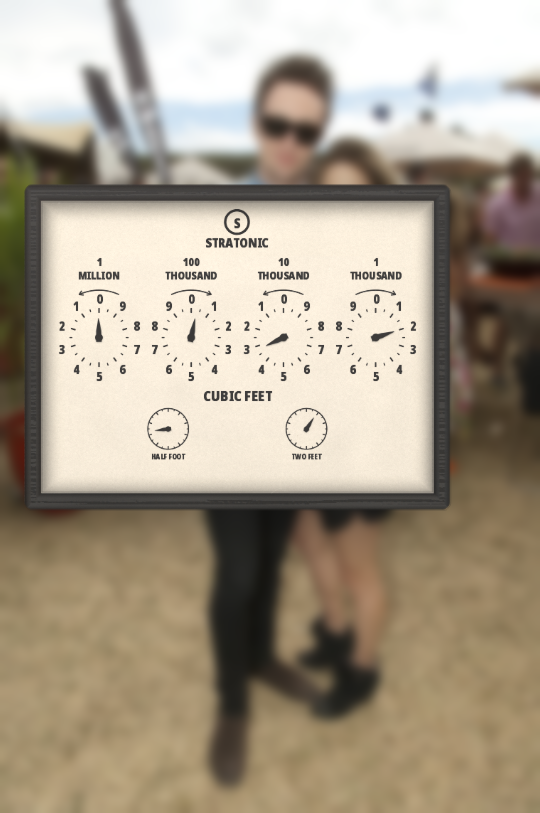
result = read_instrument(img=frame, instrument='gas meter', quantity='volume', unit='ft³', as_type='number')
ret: 3200 ft³
